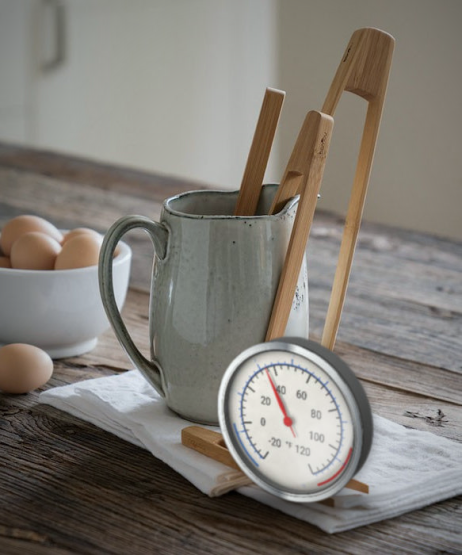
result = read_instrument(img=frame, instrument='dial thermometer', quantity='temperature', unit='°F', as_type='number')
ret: 36 °F
